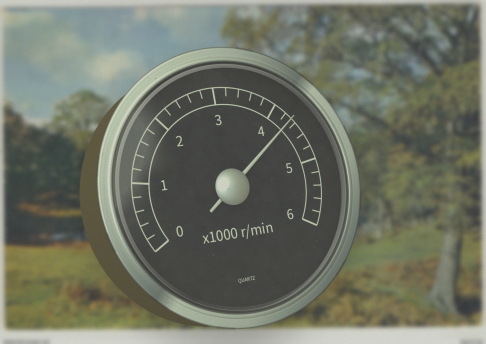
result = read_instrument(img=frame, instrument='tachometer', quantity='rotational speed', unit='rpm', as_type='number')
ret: 4300 rpm
